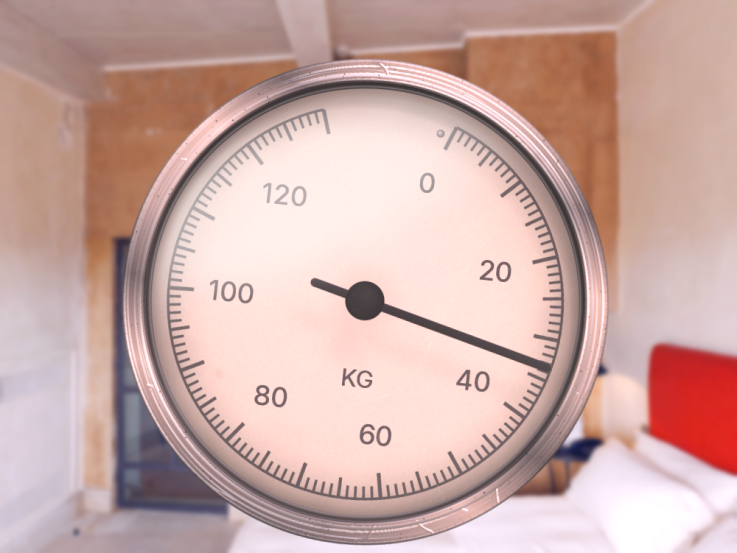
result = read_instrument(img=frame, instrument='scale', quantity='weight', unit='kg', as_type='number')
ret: 33.5 kg
